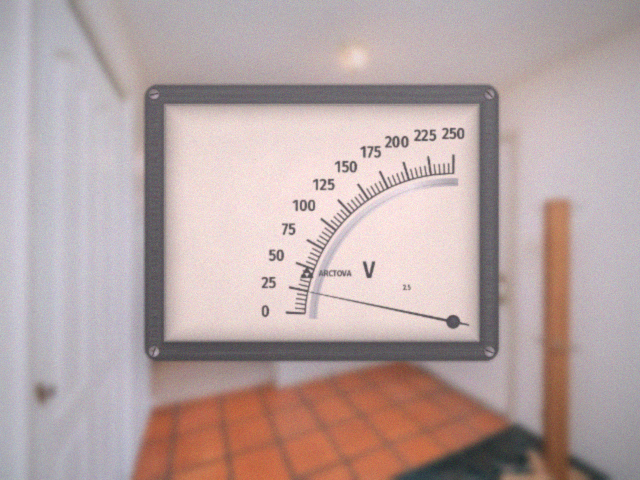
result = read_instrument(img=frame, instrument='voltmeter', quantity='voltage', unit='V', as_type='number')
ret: 25 V
